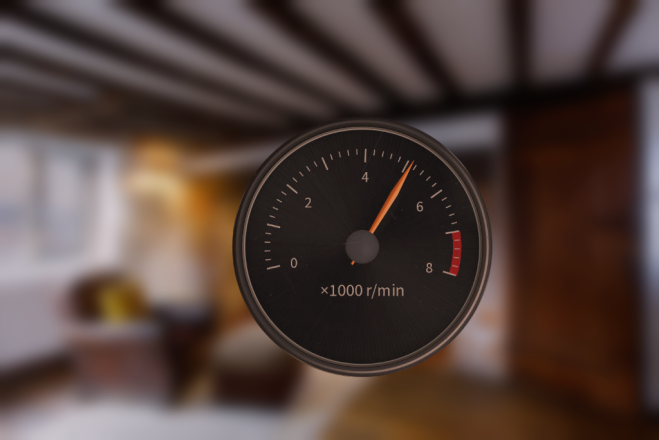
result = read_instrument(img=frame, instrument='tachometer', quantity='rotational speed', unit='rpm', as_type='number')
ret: 5100 rpm
